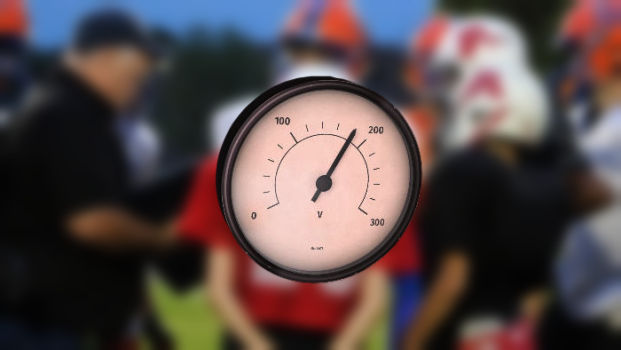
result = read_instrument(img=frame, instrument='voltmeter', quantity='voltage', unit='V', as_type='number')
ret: 180 V
